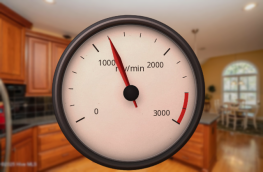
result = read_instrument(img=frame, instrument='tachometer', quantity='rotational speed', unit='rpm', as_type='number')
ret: 1200 rpm
